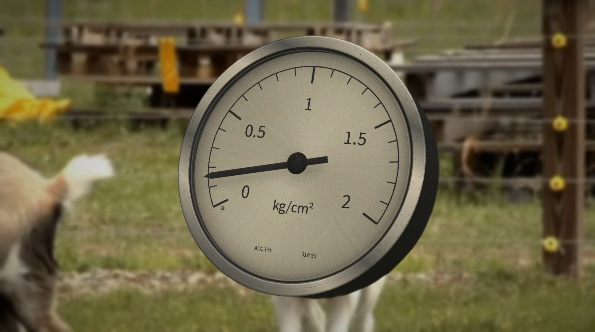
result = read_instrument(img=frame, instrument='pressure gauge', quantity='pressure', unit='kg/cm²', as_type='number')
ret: 0.15 kg/cm²
